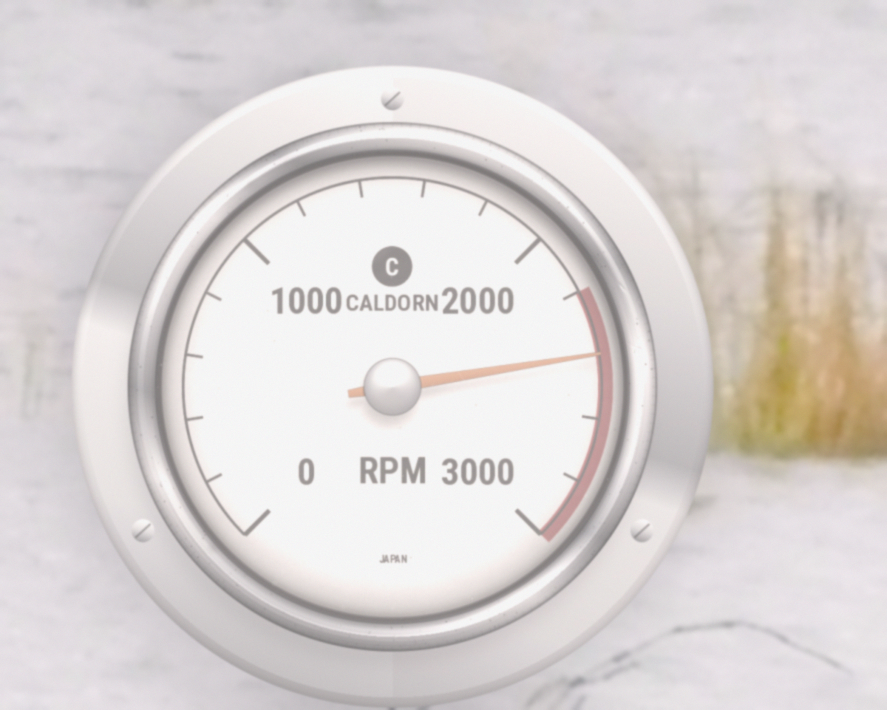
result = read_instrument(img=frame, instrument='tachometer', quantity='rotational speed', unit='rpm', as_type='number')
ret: 2400 rpm
